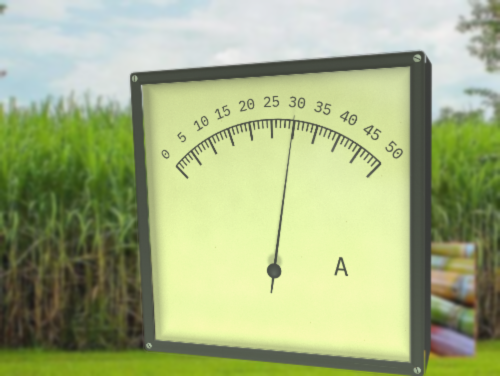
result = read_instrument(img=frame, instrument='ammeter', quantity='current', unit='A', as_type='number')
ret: 30 A
